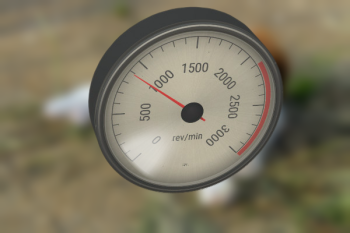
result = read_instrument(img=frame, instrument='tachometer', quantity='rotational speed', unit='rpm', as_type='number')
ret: 900 rpm
